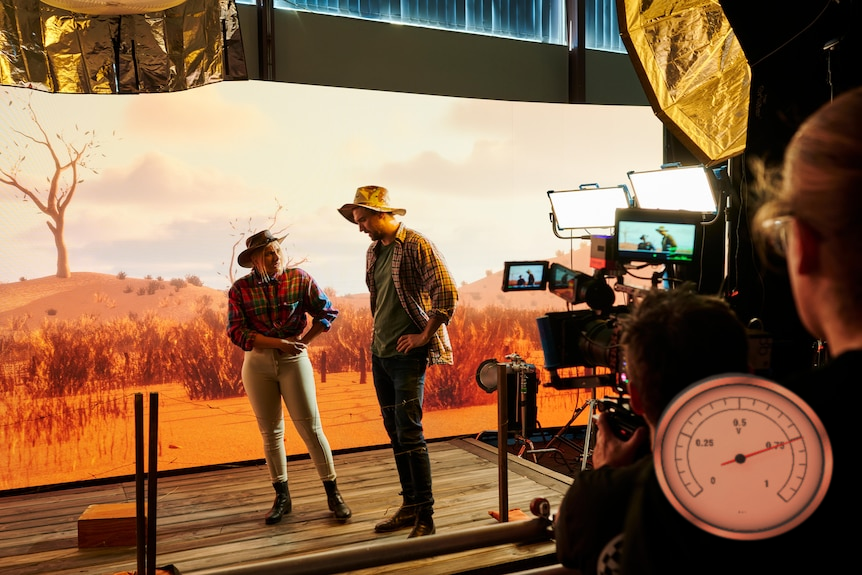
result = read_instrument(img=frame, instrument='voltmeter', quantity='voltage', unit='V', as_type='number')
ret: 0.75 V
